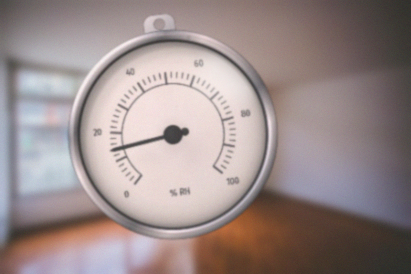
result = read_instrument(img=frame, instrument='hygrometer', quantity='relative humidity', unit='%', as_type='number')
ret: 14 %
